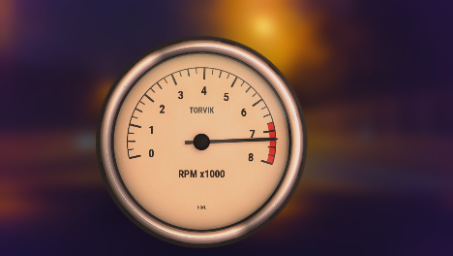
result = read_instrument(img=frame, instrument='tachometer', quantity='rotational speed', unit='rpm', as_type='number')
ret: 7250 rpm
